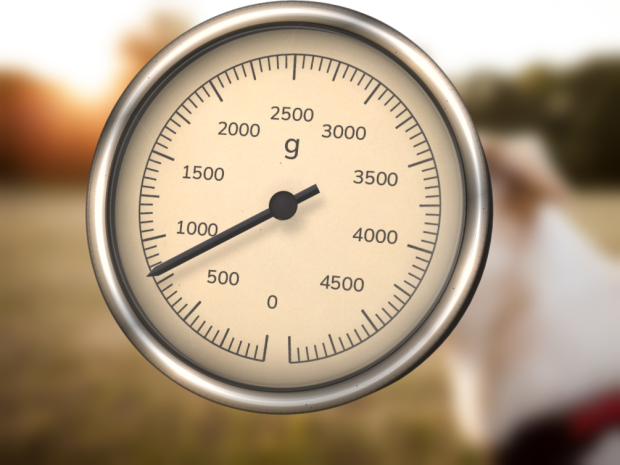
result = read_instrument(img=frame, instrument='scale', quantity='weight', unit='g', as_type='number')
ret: 800 g
